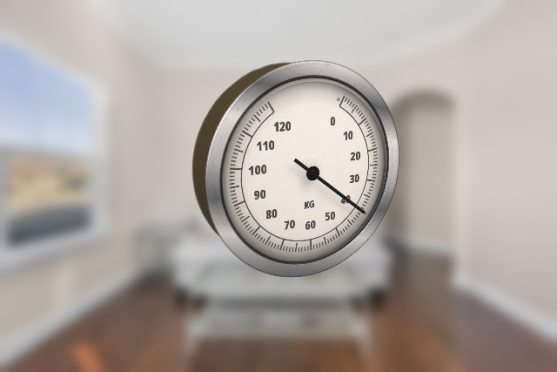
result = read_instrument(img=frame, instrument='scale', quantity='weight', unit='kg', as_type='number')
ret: 40 kg
